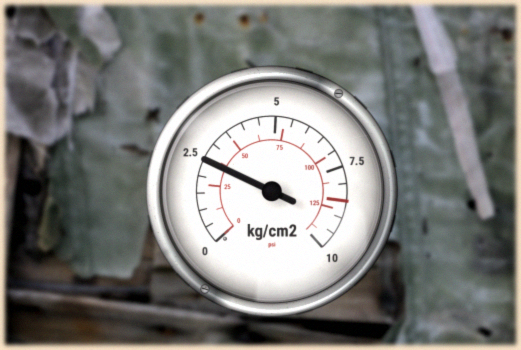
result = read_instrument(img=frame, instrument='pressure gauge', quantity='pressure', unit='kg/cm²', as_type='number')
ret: 2.5 kg/cm²
